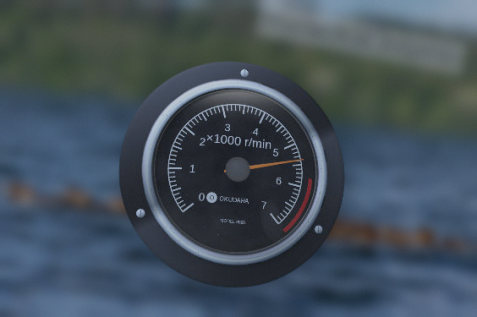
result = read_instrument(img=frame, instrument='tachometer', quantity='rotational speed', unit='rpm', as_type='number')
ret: 5400 rpm
